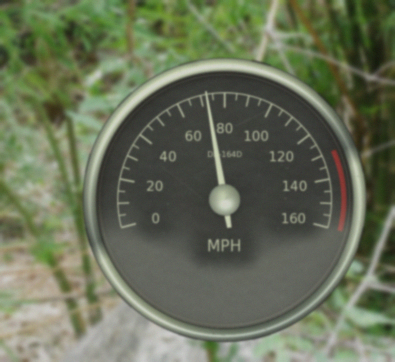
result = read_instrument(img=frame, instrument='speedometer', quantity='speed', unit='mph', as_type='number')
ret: 72.5 mph
